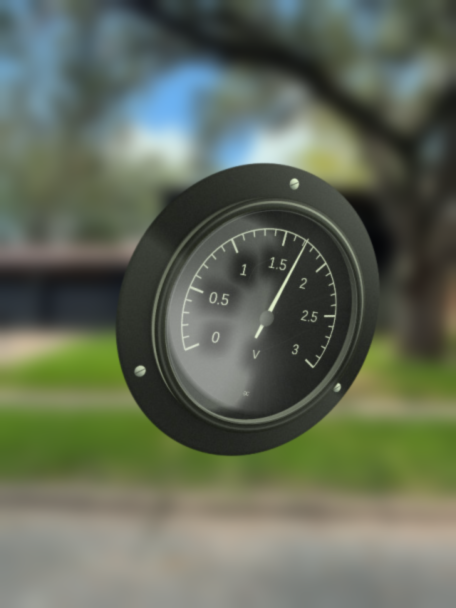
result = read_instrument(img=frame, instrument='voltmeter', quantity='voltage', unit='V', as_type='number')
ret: 1.7 V
